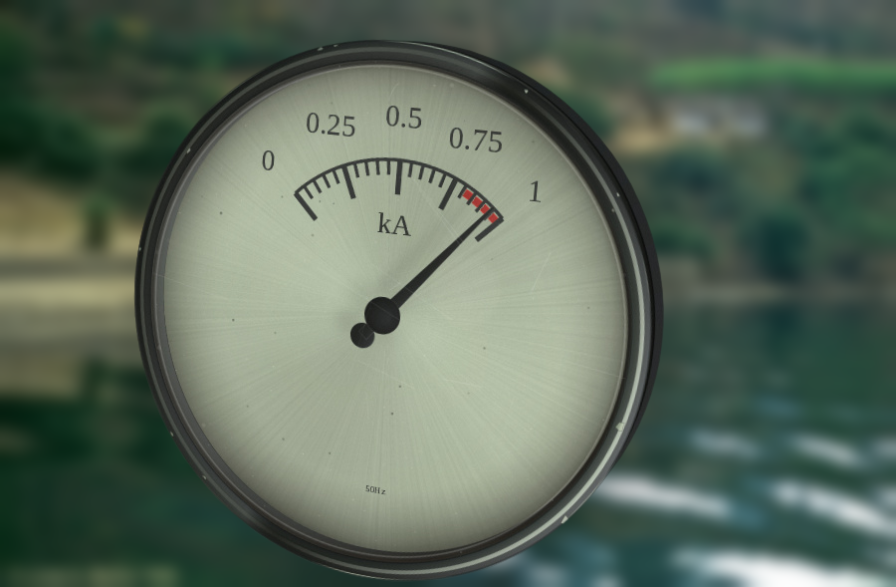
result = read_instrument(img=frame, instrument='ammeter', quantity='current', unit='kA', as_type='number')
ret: 0.95 kA
